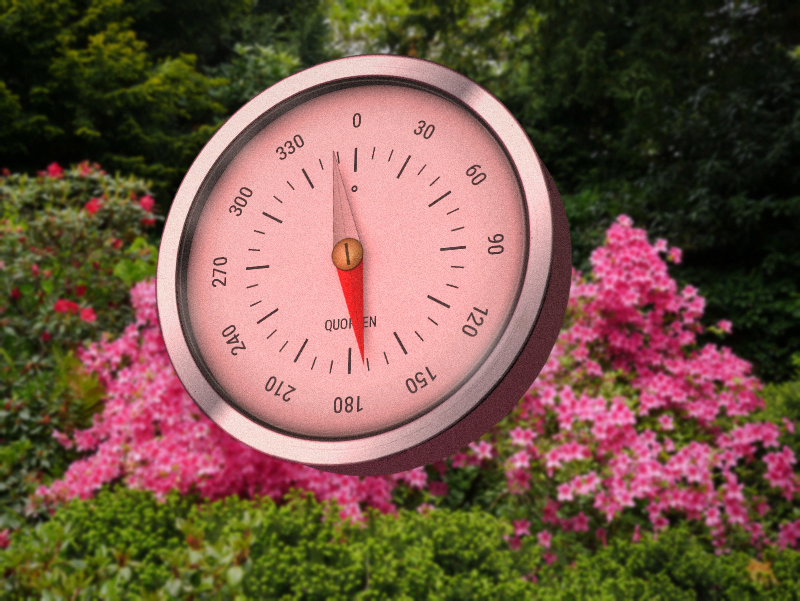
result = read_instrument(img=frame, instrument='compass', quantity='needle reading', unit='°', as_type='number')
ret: 170 °
